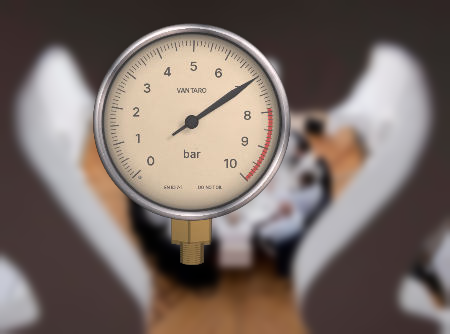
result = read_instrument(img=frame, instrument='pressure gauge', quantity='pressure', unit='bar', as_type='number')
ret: 7 bar
